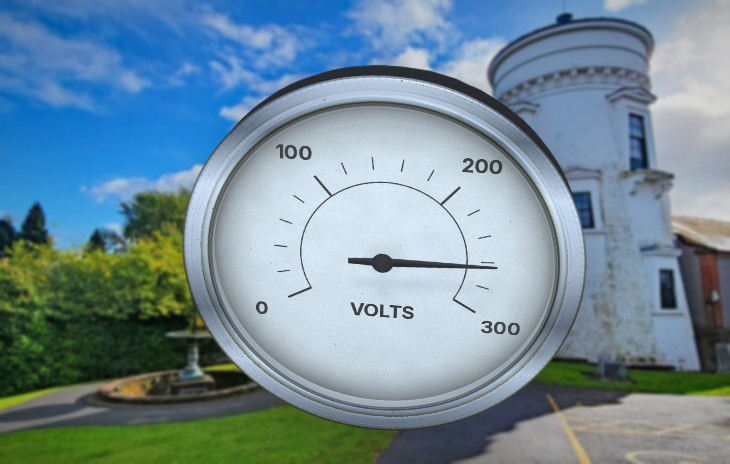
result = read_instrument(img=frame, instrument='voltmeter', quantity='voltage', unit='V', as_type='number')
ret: 260 V
